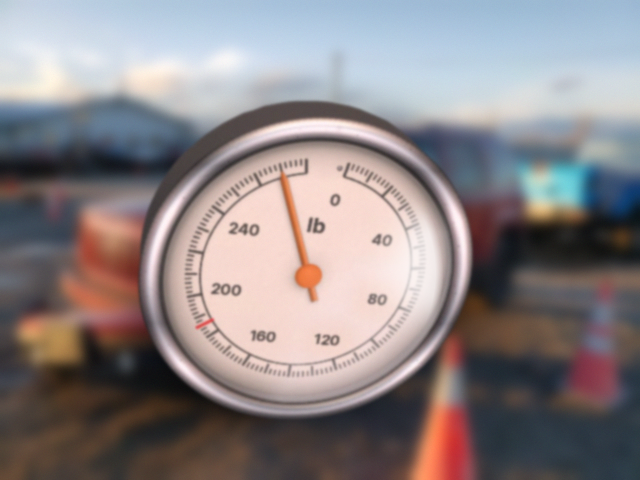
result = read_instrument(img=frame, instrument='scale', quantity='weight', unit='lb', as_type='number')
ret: 270 lb
